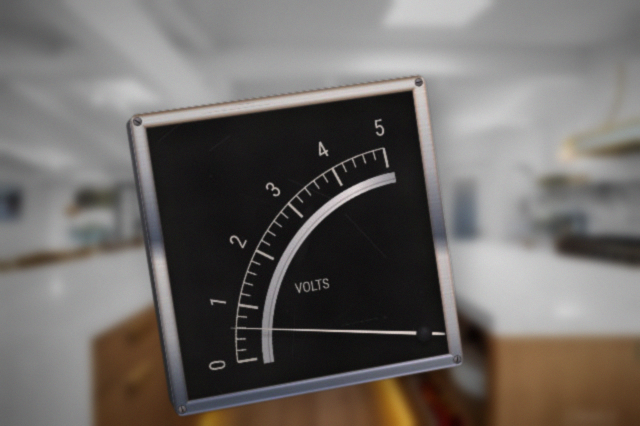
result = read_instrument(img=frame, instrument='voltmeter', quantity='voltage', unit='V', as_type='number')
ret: 0.6 V
